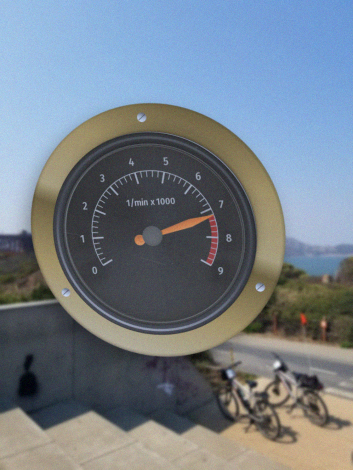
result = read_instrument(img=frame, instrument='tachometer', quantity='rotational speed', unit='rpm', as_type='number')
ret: 7200 rpm
